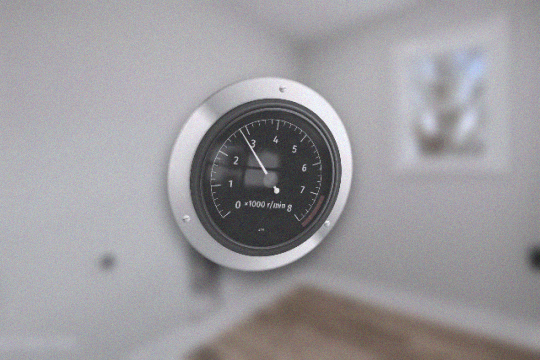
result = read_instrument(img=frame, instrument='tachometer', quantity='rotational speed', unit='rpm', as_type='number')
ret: 2800 rpm
